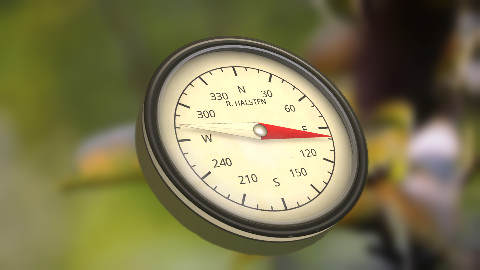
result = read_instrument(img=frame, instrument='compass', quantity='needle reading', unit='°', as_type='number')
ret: 100 °
